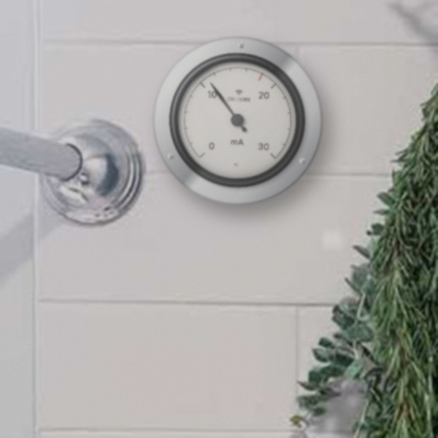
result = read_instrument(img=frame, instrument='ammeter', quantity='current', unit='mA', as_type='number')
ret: 11 mA
